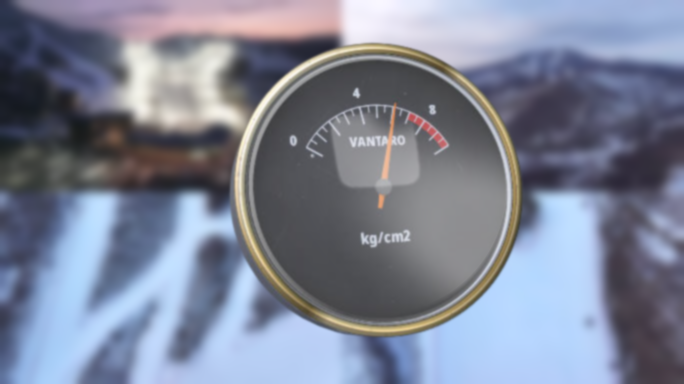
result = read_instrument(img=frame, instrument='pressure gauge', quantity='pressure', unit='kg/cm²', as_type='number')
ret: 6 kg/cm²
